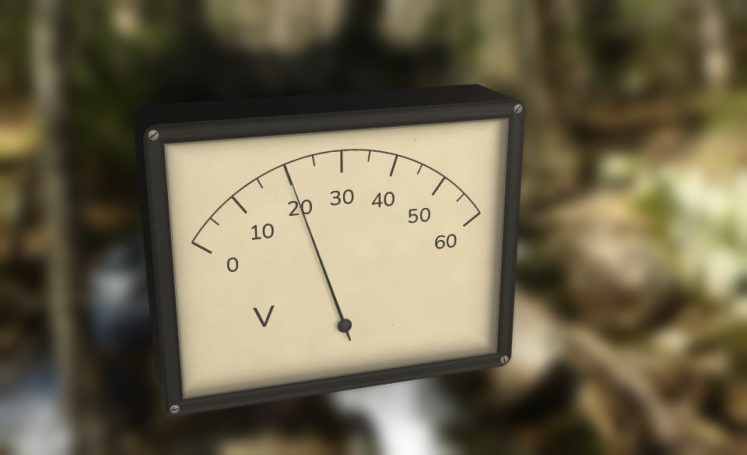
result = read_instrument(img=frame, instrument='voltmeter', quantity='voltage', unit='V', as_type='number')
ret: 20 V
